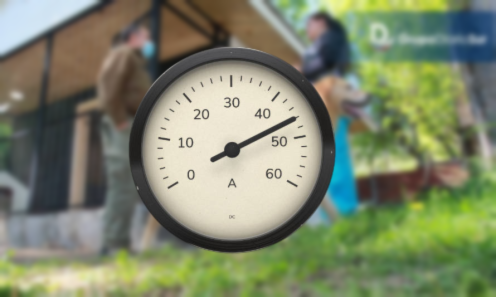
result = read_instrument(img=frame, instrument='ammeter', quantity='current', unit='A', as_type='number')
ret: 46 A
